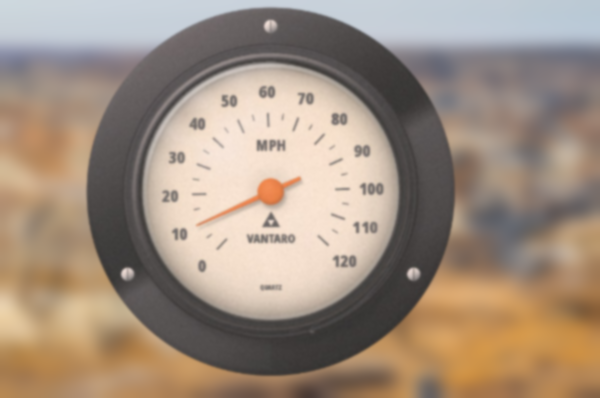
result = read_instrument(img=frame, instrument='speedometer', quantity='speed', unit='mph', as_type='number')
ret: 10 mph
